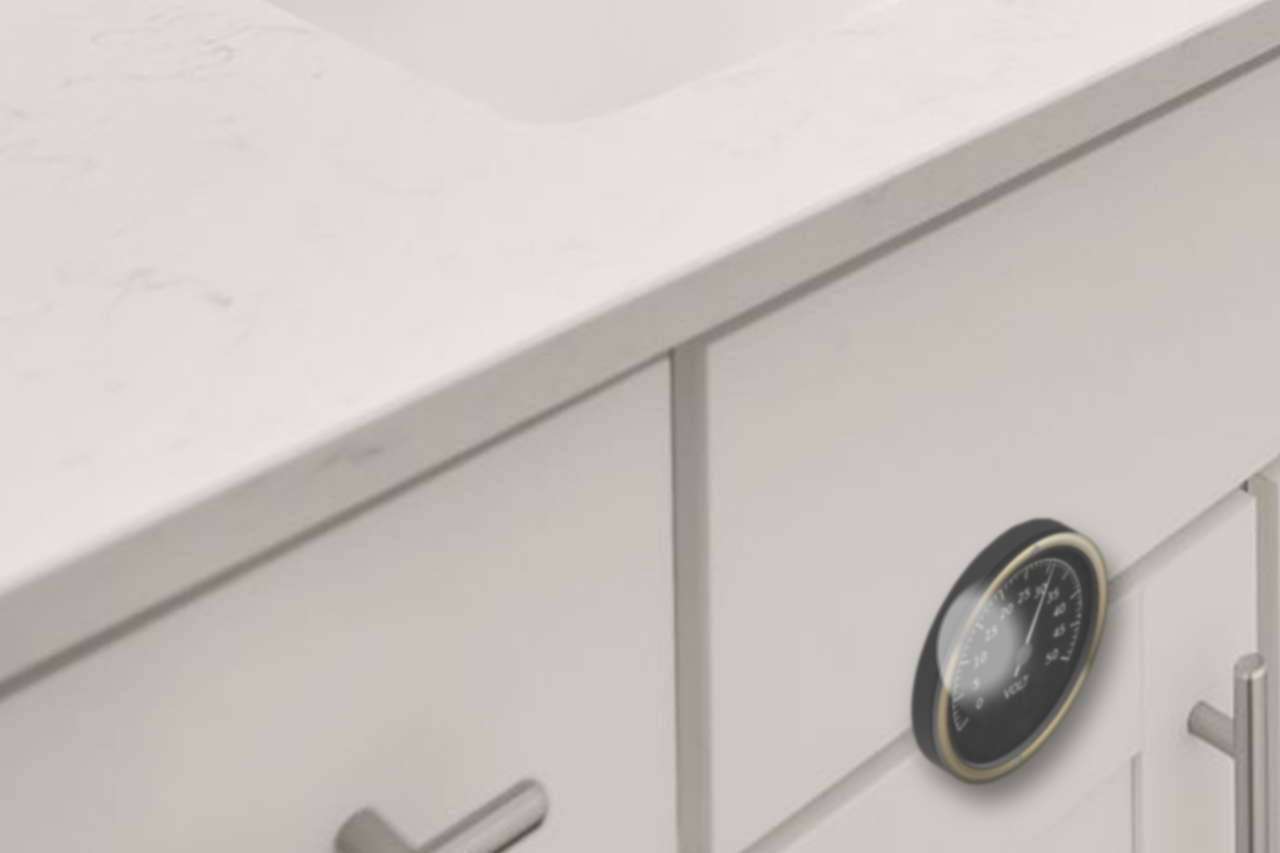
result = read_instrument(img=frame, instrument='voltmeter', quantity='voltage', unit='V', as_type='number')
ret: 30 V
